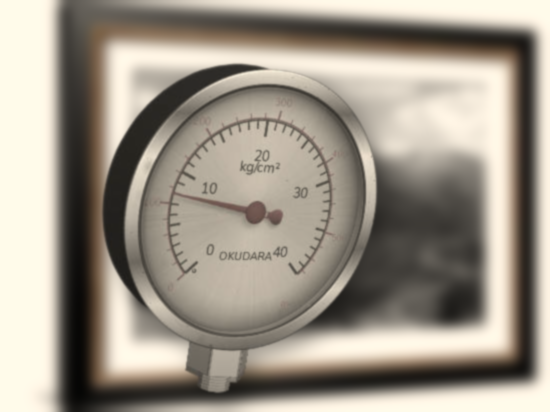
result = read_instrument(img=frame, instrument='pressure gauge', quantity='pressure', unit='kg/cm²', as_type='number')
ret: 8 kg/cm²
